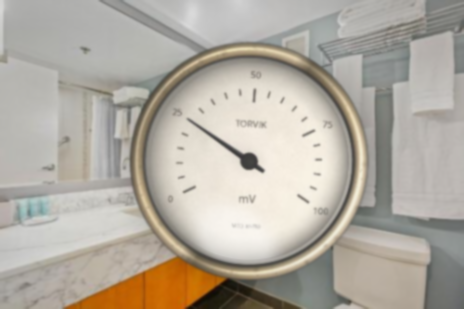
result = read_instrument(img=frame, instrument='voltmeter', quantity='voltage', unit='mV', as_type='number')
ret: 25 mV
